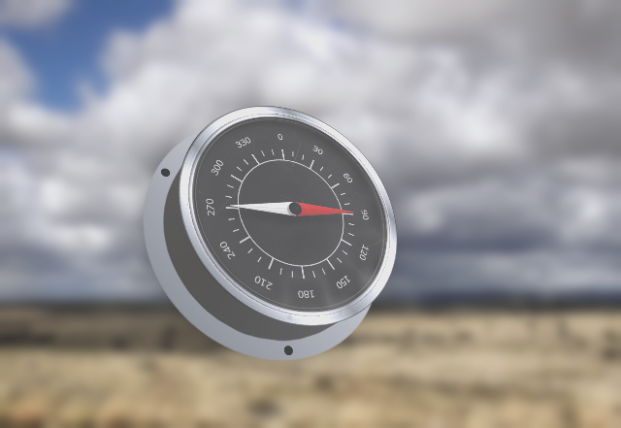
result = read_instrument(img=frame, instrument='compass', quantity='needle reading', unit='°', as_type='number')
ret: 90 °
